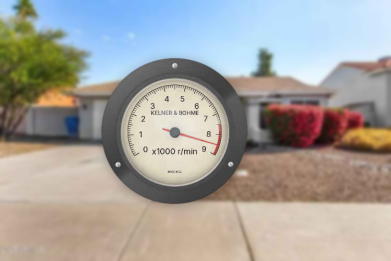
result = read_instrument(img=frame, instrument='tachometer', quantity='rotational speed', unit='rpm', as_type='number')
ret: 8500 rpm
